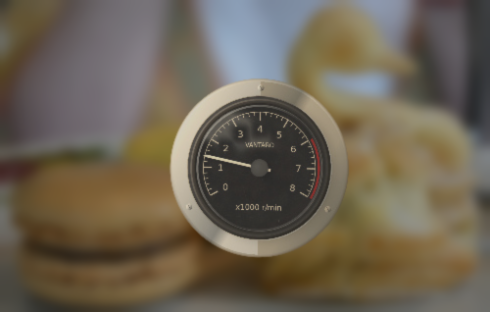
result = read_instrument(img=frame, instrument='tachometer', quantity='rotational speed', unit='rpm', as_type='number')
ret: 1400 rpm
